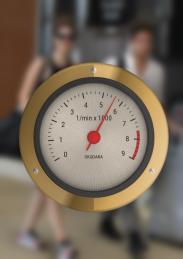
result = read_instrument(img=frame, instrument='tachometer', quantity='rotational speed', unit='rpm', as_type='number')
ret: 5600 rpm
